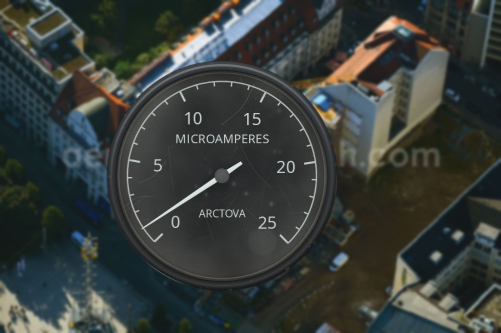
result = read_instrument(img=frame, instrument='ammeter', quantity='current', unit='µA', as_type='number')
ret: 1 µA
